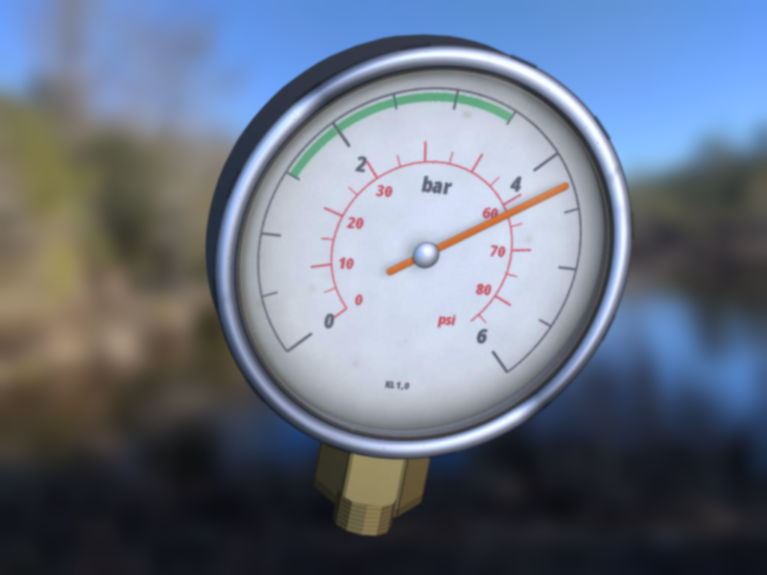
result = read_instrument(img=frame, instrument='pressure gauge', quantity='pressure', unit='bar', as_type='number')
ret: 4.25 bar
